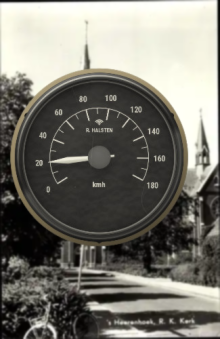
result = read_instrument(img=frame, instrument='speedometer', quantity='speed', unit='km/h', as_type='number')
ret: 20 km/h
